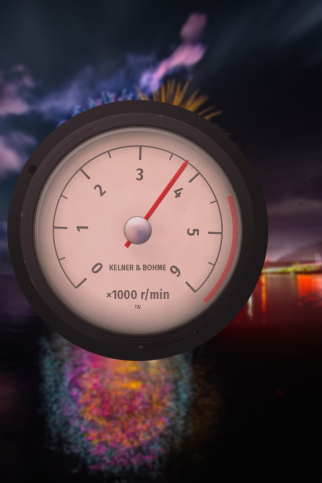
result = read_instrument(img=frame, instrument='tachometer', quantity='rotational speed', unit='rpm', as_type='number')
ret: 3750 rpm
